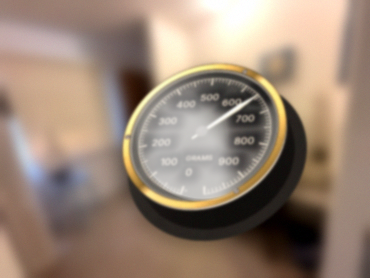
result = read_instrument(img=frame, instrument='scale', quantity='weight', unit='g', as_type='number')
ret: 650 g
